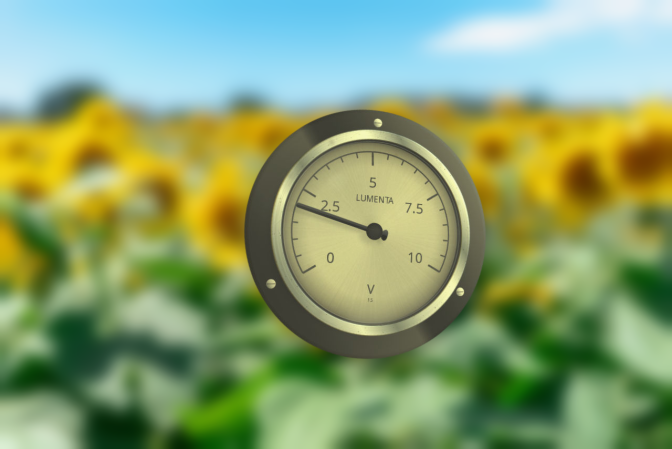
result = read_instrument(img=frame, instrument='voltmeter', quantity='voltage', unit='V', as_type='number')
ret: 2 V
